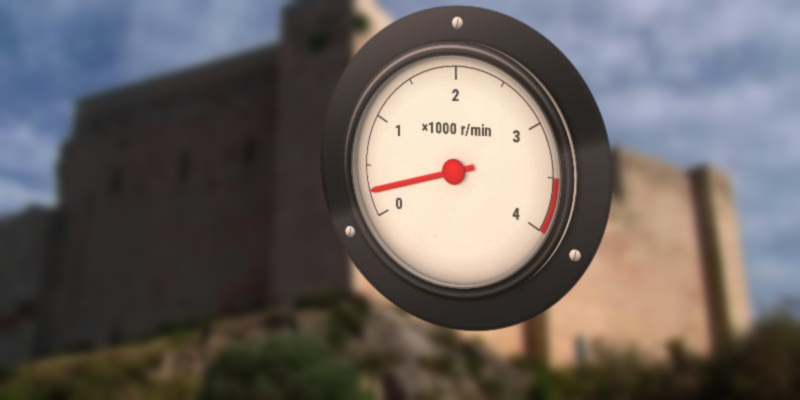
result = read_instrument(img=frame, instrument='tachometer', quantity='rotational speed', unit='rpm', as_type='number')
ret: 250 rpm
